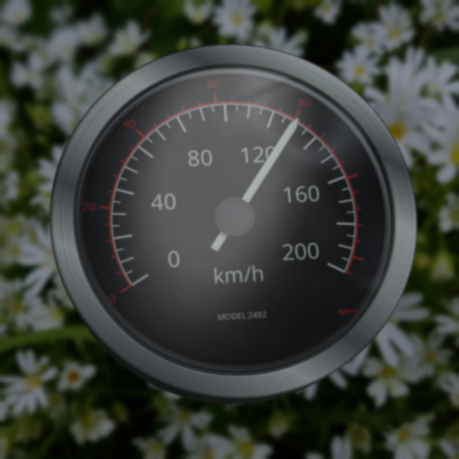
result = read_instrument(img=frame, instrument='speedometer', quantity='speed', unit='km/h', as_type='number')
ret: 130 km/h
